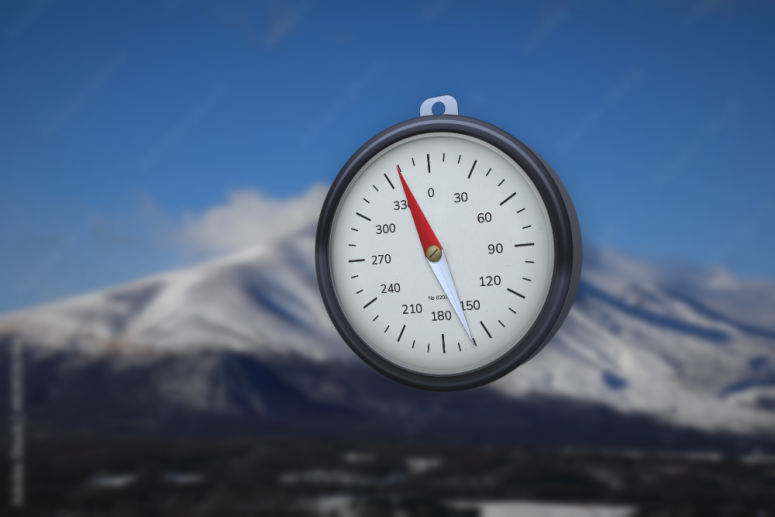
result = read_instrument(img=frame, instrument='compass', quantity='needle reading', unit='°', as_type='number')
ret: 340 °
